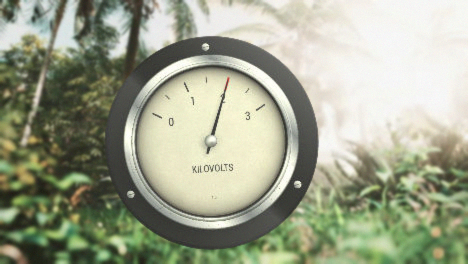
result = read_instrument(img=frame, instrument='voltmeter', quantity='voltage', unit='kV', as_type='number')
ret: 2 kV
